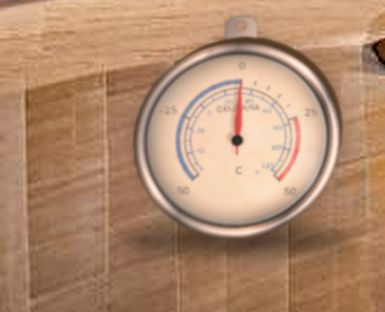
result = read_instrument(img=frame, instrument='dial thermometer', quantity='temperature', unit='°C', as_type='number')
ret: 0 °C
